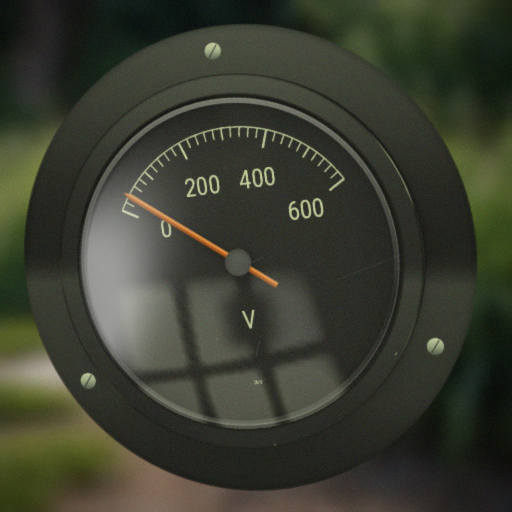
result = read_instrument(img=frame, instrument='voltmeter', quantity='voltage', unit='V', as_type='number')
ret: 40 V
